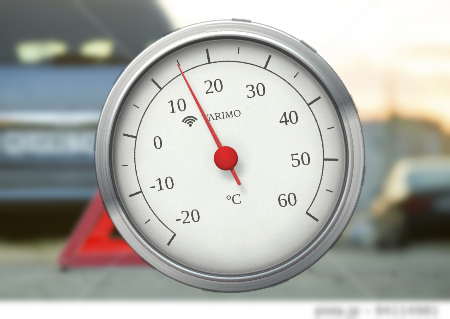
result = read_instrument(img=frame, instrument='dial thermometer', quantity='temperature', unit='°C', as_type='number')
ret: 15 °C
